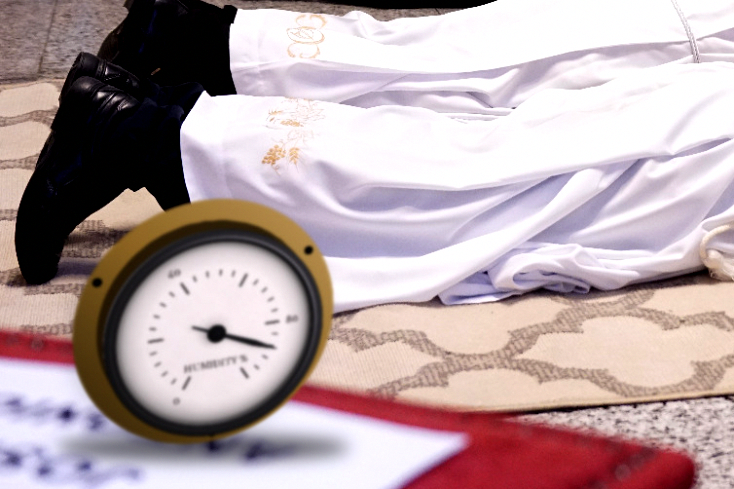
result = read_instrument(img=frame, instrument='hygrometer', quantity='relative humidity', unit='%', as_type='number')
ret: 88 %
